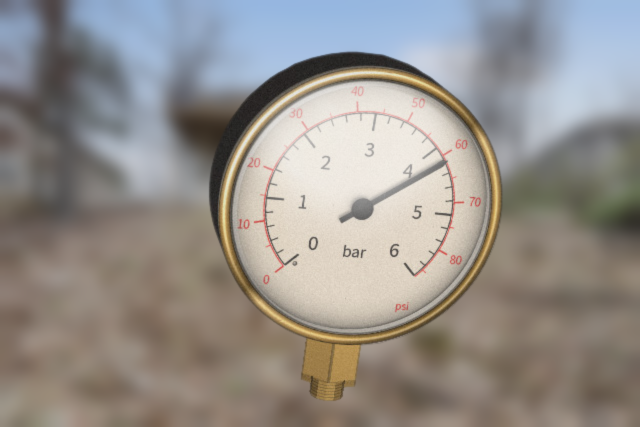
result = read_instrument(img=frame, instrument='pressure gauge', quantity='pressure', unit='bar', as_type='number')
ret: 4.2 bar
